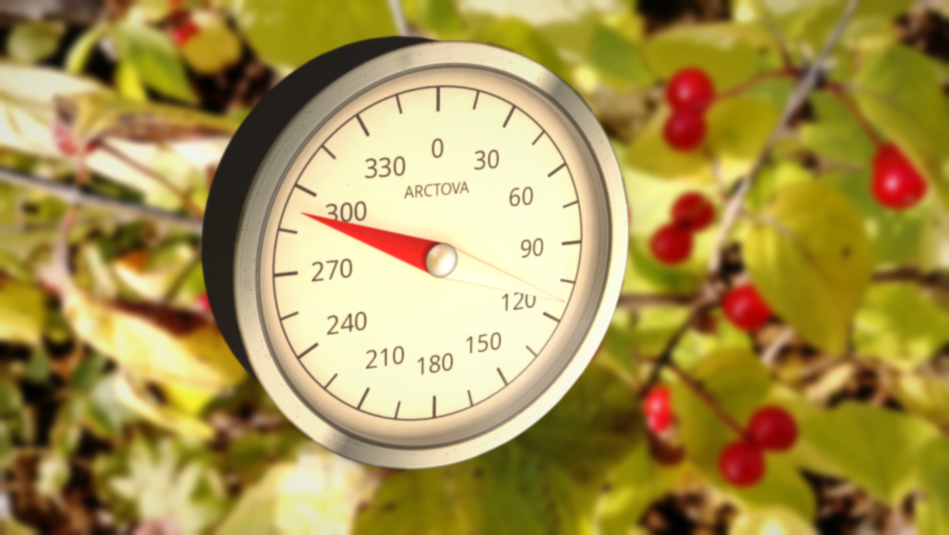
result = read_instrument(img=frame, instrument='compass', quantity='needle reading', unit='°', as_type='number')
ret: 292.5 °
